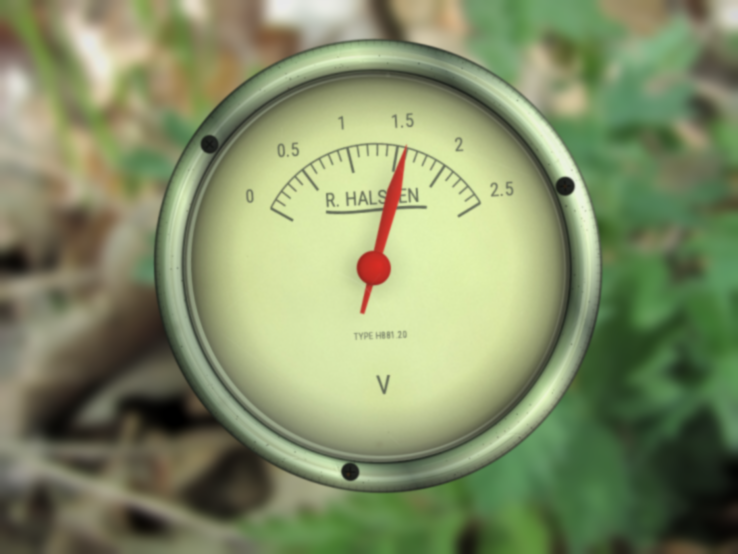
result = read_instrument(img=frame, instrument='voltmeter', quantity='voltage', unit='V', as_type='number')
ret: 1.6 V
